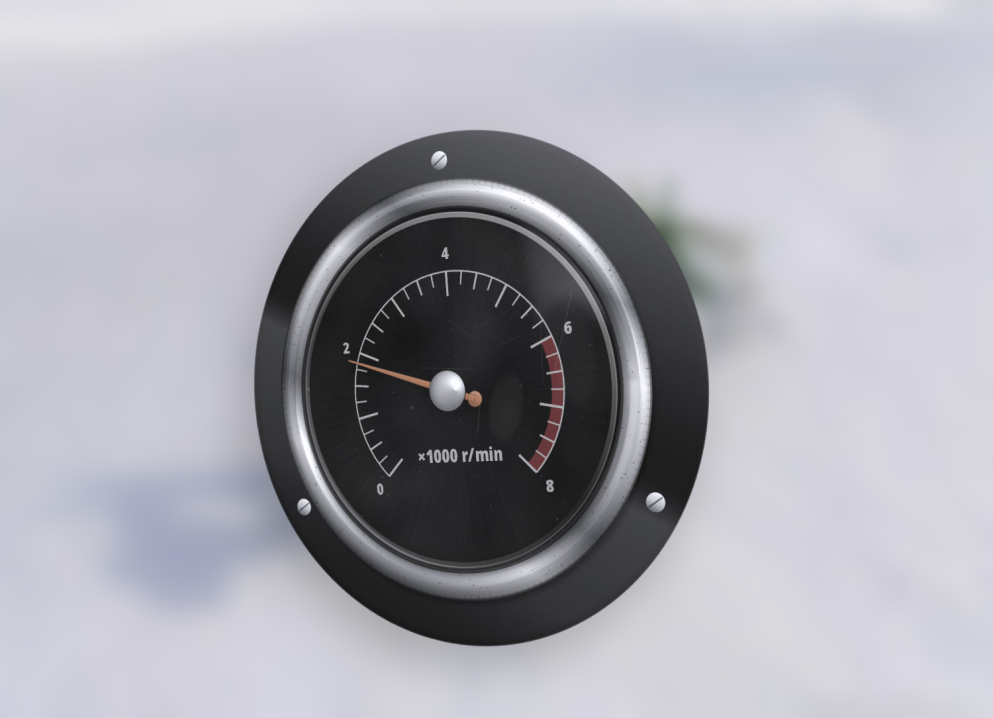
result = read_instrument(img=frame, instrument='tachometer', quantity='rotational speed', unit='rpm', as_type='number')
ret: 1875 rpm
